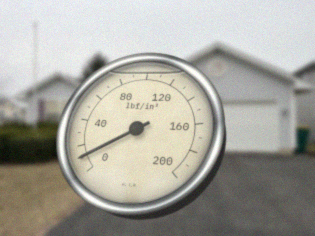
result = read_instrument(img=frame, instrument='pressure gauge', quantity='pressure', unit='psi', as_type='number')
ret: 10 psi
